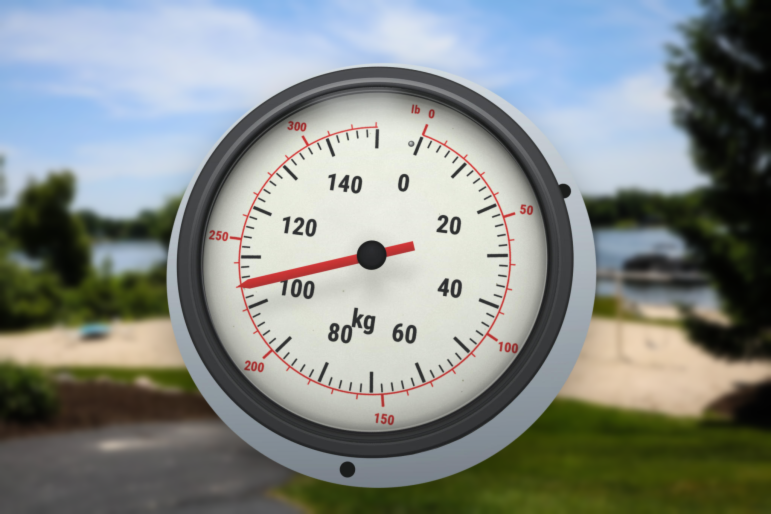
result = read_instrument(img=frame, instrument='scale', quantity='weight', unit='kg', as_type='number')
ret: 104 kg
